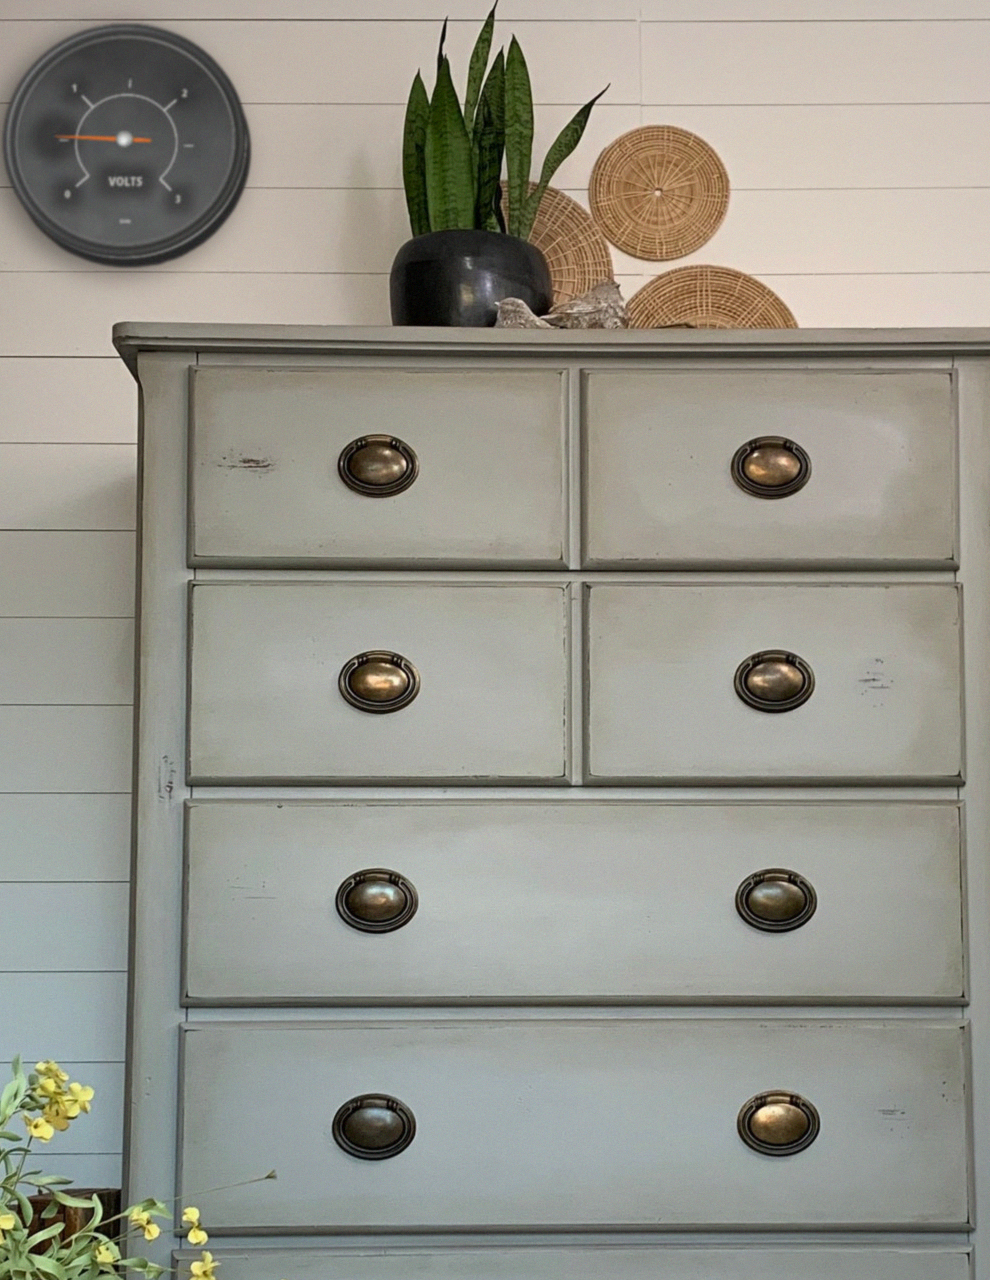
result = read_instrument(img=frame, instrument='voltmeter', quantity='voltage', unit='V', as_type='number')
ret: 0.5 V
